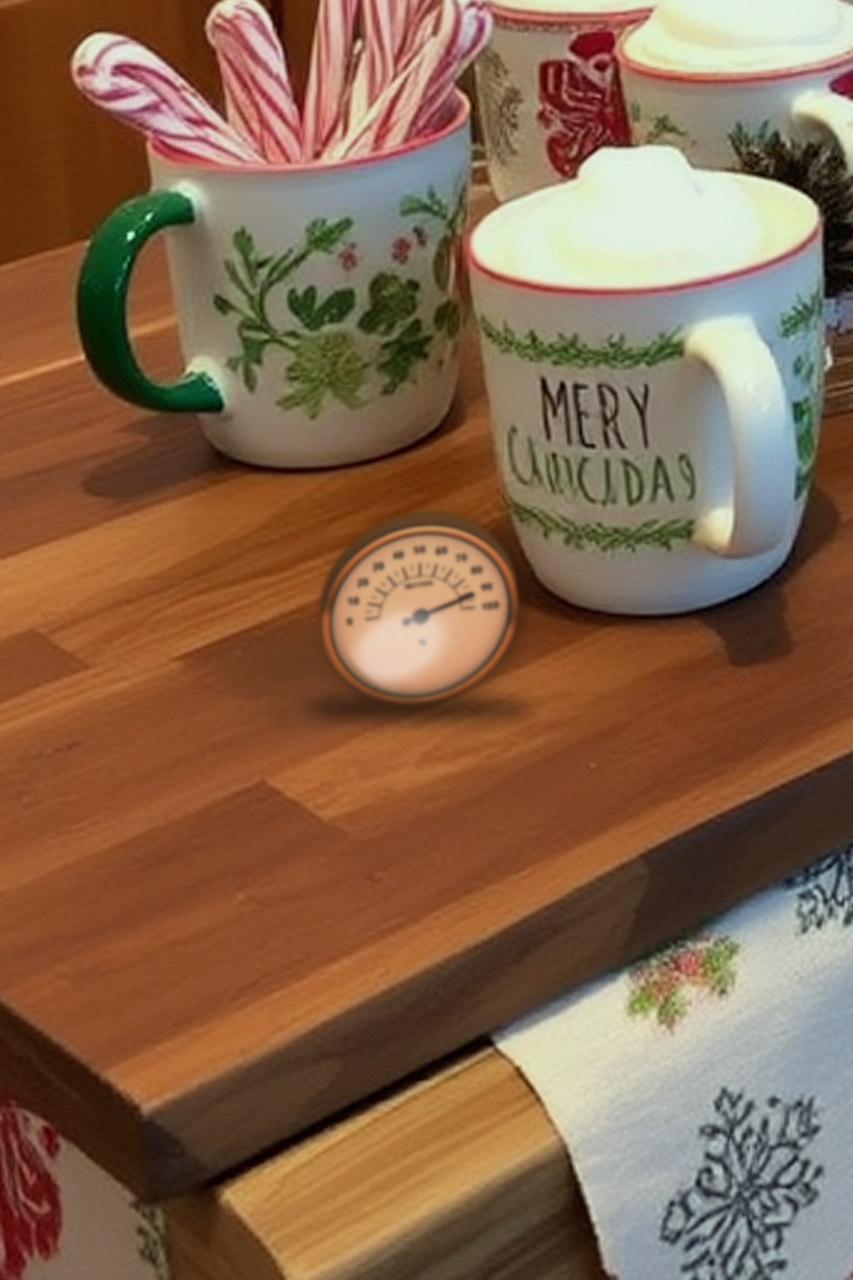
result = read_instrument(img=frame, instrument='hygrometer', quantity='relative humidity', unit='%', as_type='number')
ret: 90 %
